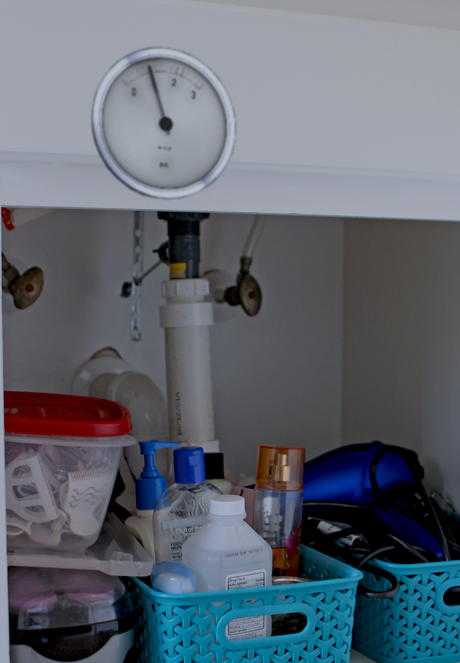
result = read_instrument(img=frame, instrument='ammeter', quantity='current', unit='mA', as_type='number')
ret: 1 mA
